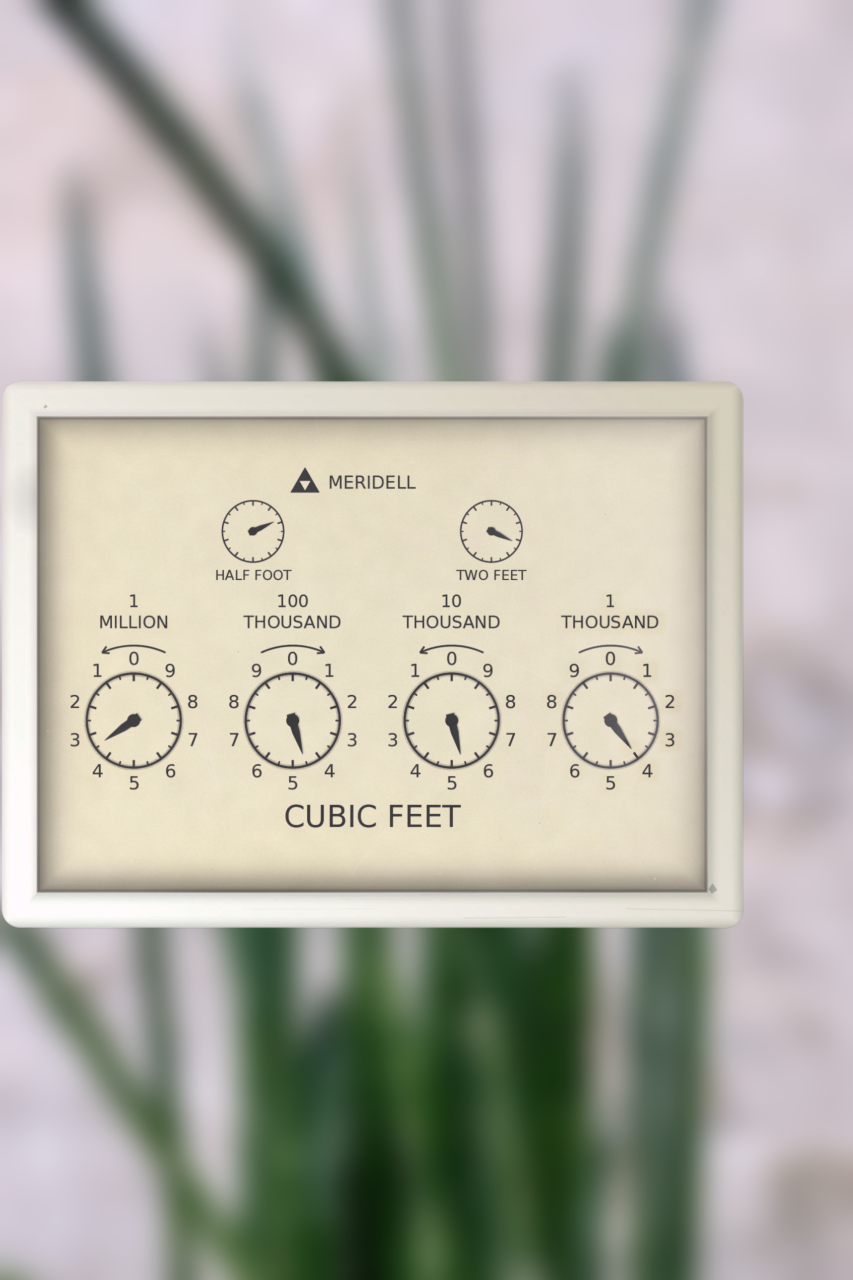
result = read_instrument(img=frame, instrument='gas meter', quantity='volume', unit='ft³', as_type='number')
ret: 345400 ft³
